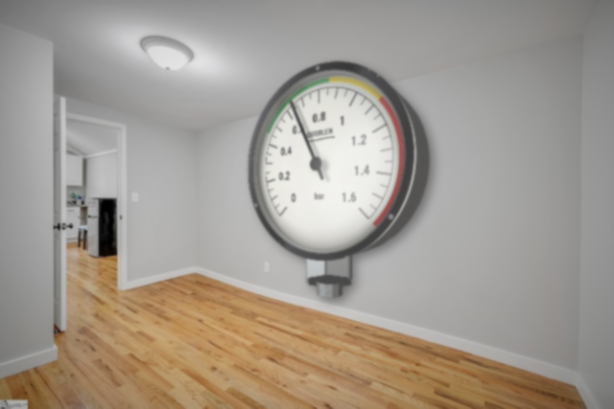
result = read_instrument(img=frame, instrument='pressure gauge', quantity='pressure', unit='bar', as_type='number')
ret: 0.65 bar
